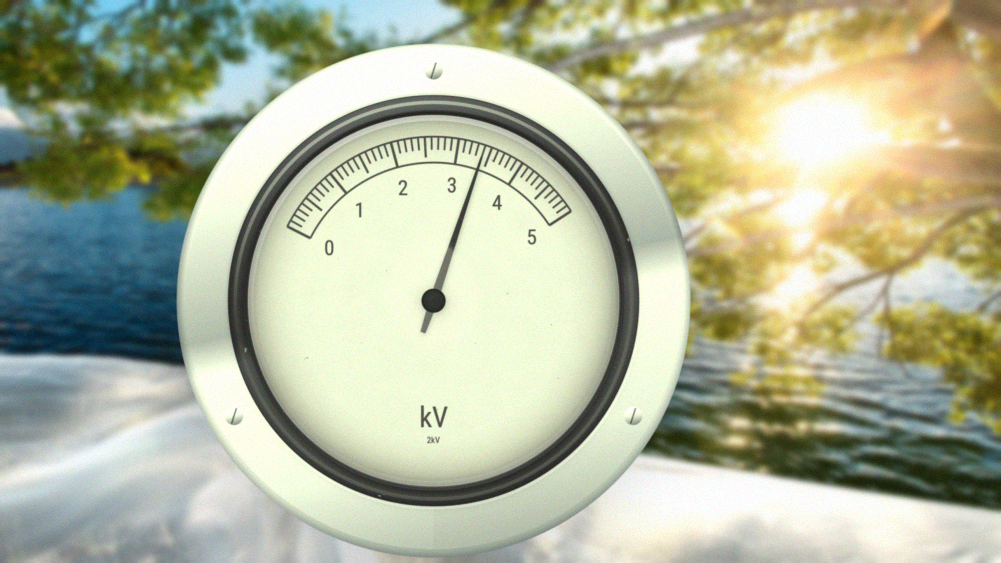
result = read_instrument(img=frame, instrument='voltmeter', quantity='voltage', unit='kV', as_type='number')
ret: 3.4 kV
